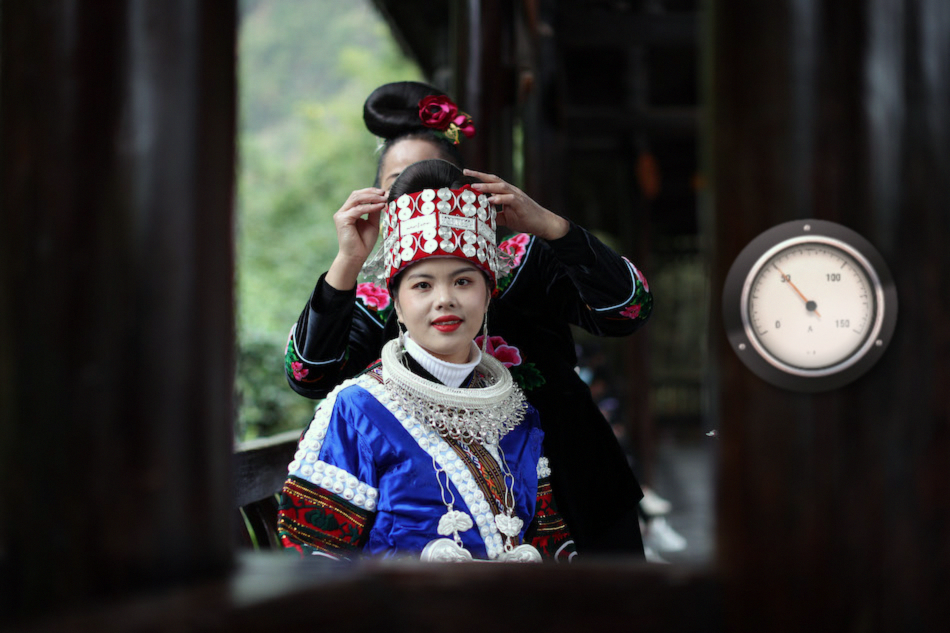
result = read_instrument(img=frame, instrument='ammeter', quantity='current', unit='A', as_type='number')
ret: 50 A
